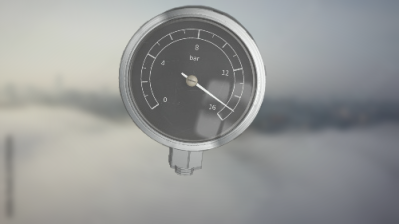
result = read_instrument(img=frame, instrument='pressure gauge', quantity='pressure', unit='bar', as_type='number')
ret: 15 bar
